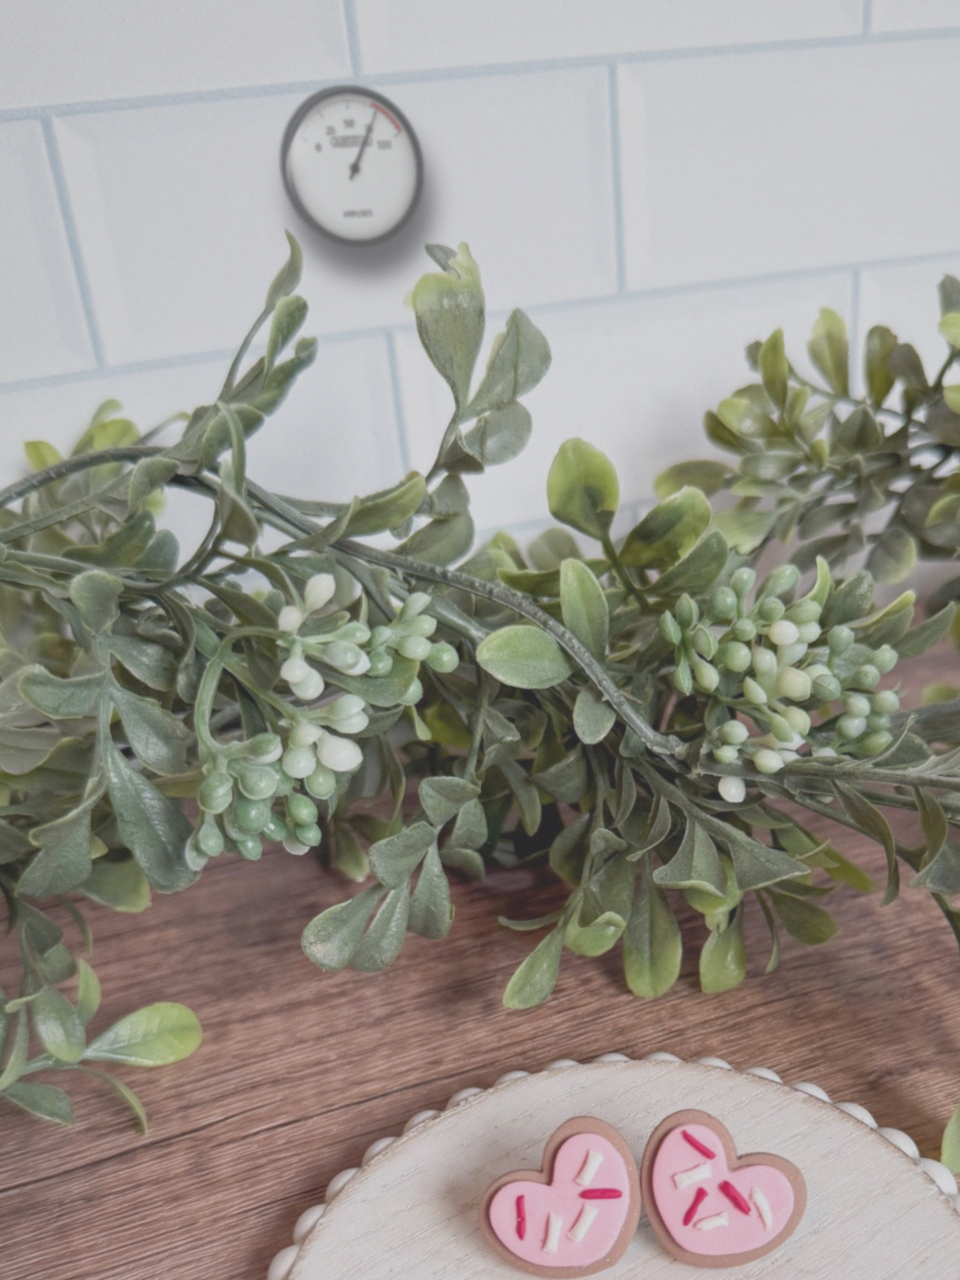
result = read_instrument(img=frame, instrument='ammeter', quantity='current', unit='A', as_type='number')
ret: 75 A
